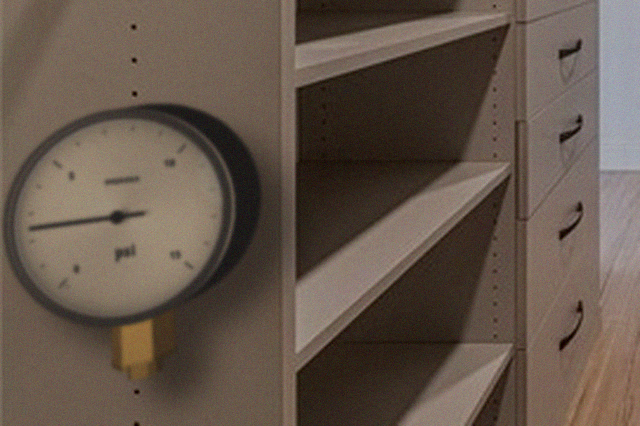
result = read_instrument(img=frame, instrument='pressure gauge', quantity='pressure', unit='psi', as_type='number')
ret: 2.5 psi
